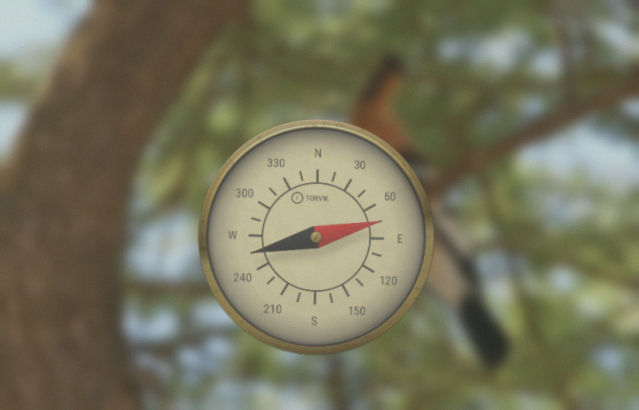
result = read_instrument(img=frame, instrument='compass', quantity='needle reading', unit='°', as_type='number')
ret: 75 °
